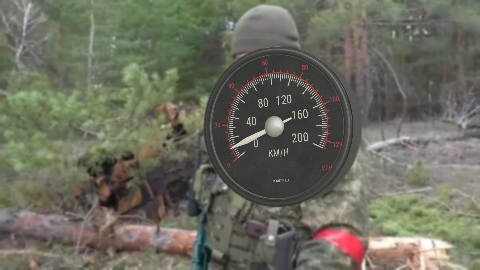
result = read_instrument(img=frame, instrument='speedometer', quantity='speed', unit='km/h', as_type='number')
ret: 10 km/h
